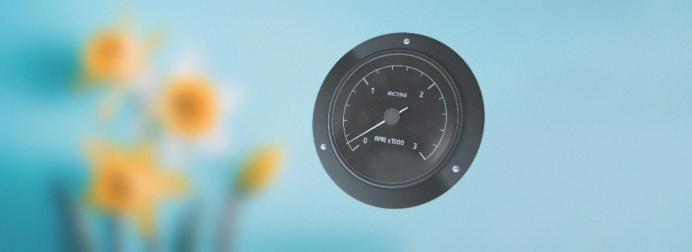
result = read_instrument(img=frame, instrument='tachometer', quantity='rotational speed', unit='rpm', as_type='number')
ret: 100 rpm
